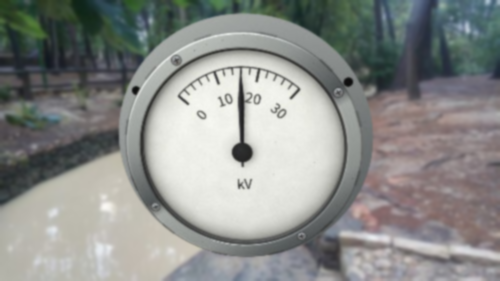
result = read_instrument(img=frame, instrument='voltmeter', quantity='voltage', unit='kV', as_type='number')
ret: 16 kV
